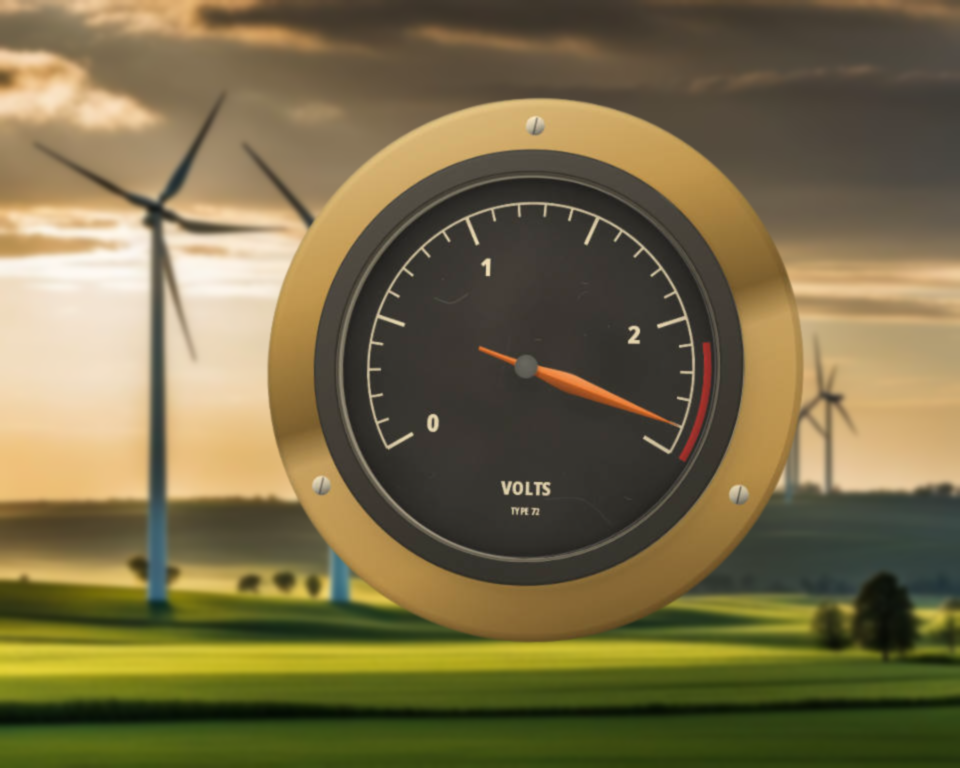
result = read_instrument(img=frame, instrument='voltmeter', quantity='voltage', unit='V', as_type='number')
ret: 2.4 V
